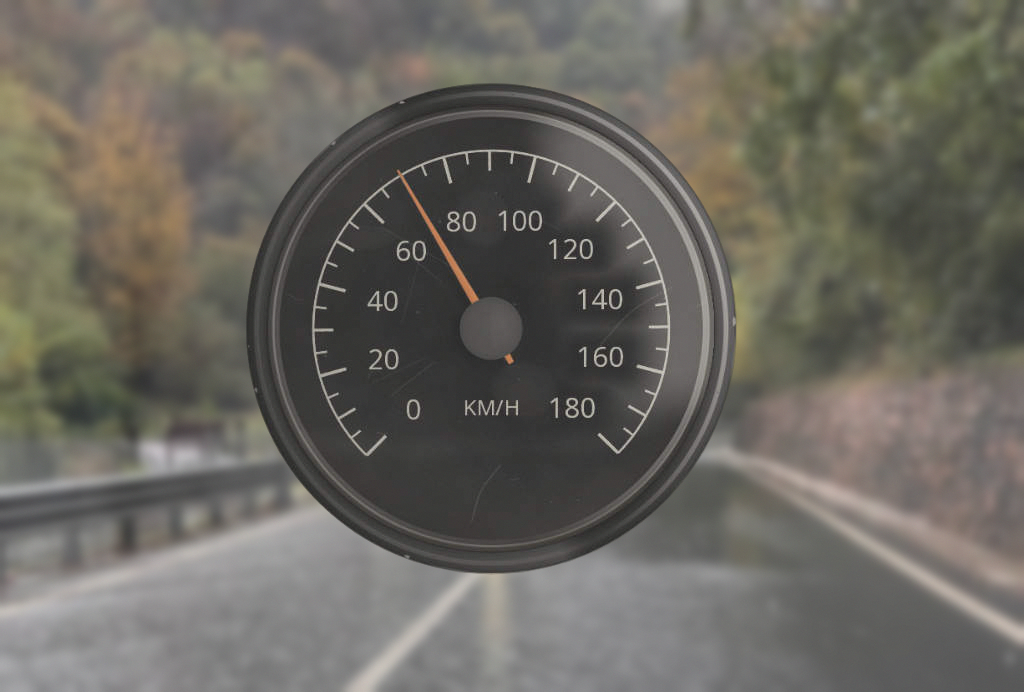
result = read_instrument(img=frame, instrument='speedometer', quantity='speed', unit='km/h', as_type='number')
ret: 70 km/h
